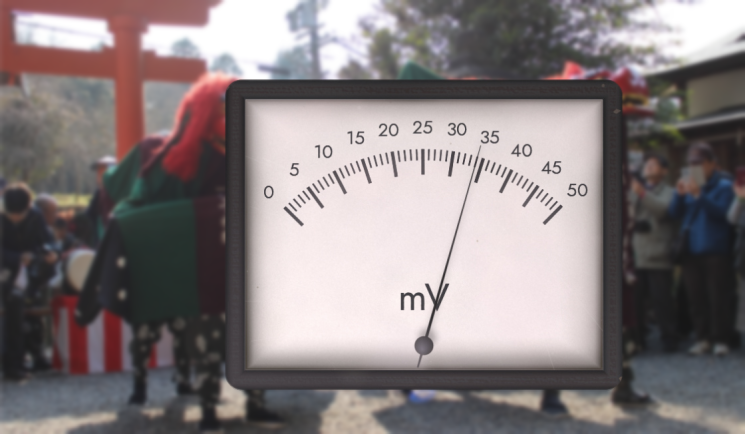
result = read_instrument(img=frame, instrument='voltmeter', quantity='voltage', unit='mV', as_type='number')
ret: 34 mV
